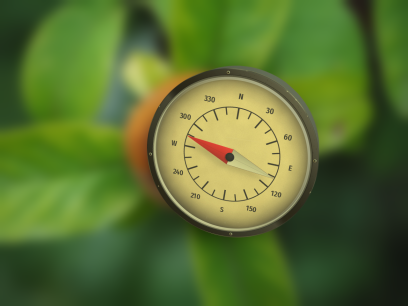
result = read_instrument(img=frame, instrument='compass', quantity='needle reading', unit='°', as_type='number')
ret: 285 °
